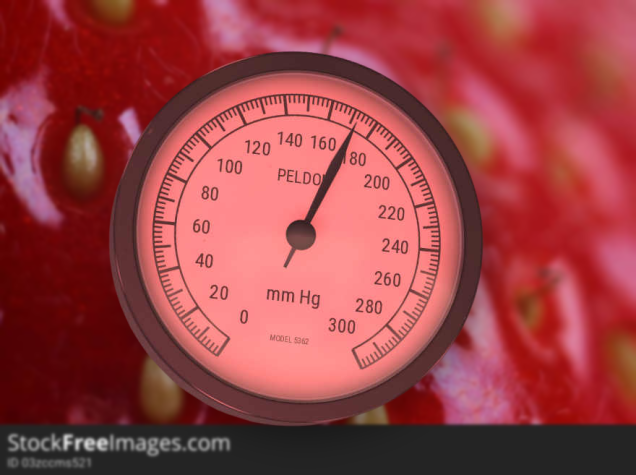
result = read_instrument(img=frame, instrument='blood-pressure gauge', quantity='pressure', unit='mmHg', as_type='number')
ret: 172 mmHg
